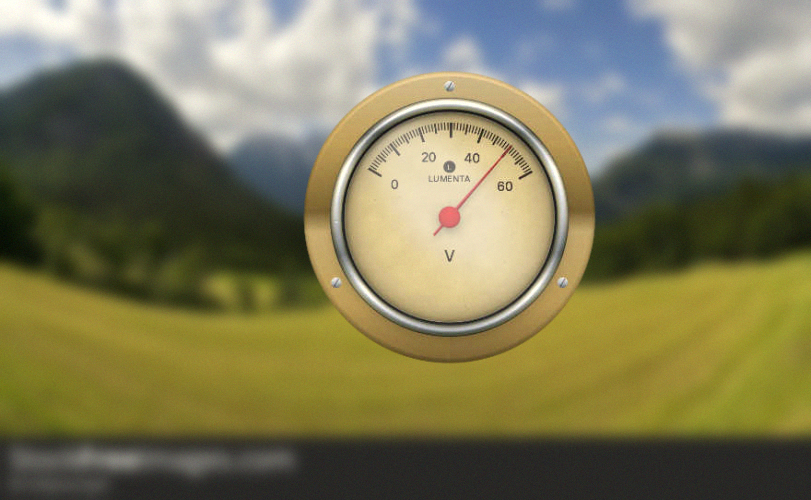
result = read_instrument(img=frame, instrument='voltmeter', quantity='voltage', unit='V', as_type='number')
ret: 50 V
